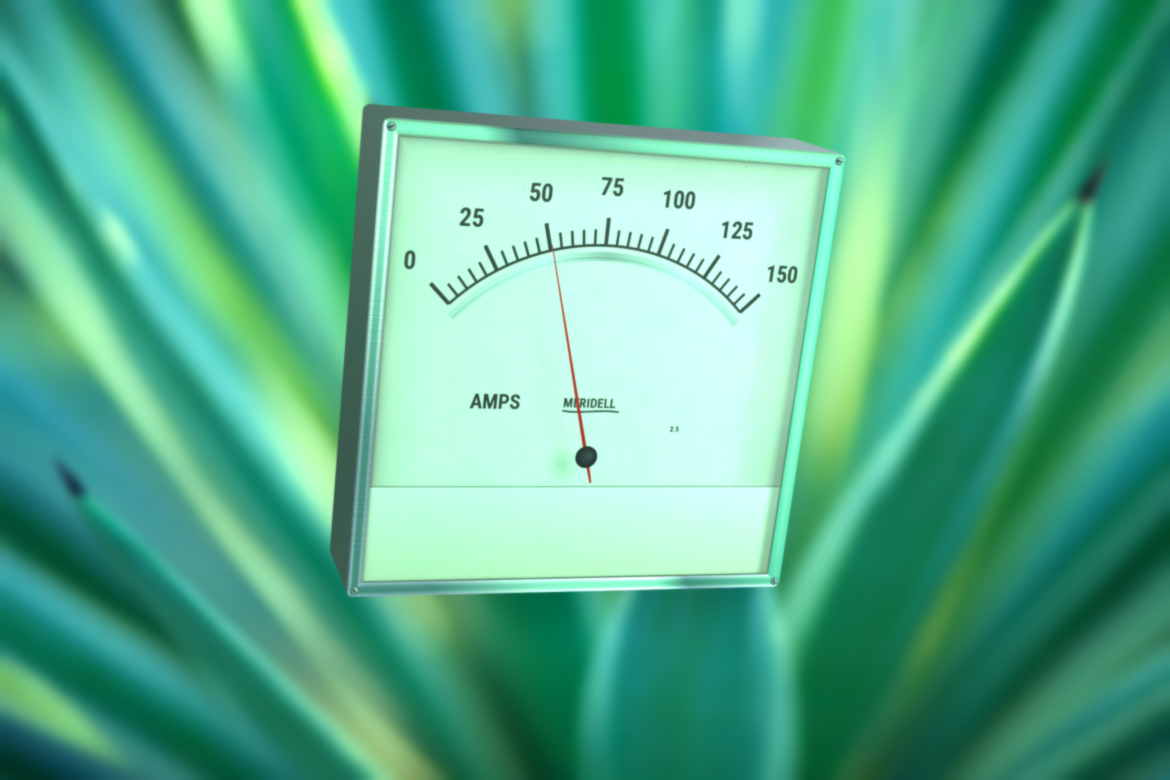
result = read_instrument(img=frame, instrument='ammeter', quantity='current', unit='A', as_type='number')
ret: 50 A
